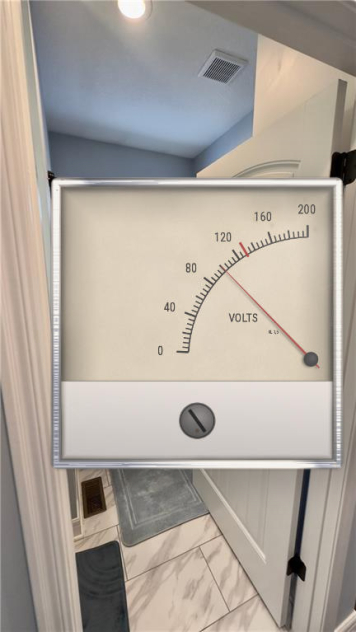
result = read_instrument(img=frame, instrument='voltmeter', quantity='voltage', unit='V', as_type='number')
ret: 100 V
